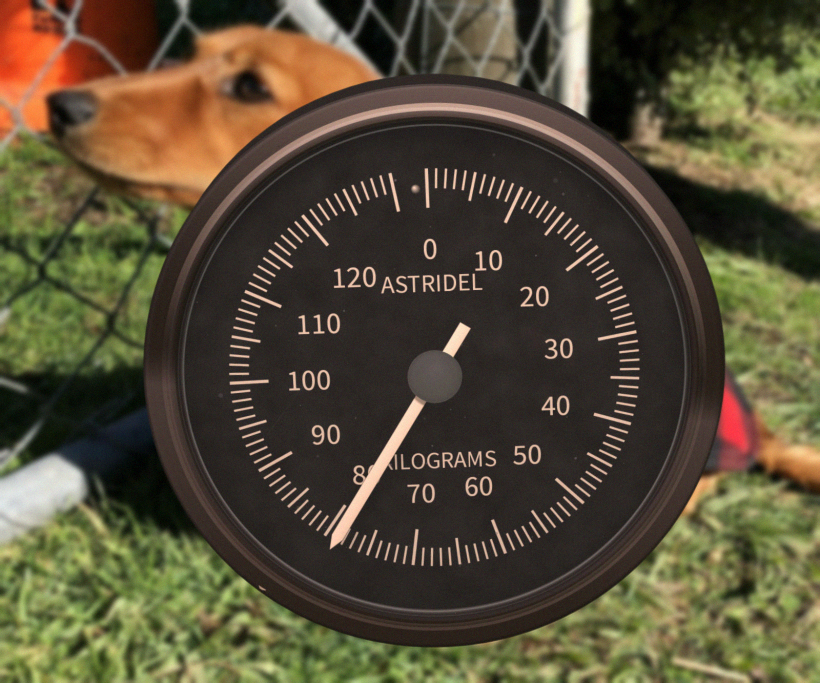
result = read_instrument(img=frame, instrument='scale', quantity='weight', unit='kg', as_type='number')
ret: 79 kg
